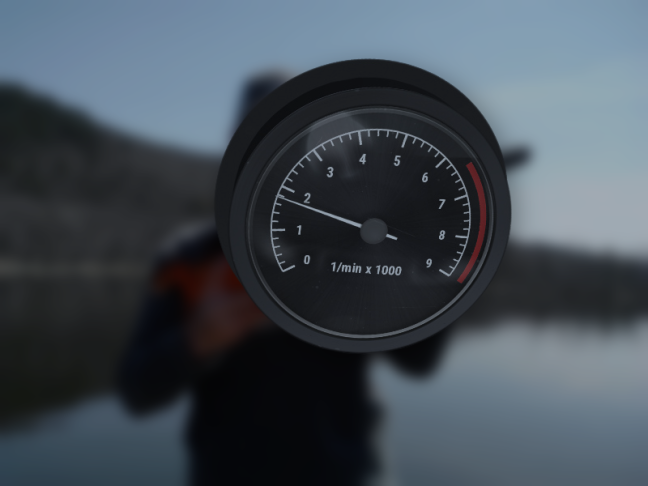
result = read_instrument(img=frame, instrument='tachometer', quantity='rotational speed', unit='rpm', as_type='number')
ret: 1800 rpm
